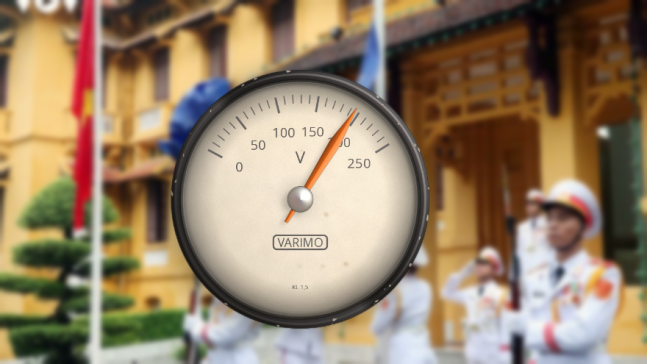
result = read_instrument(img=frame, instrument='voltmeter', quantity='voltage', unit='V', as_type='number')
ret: 195 V
